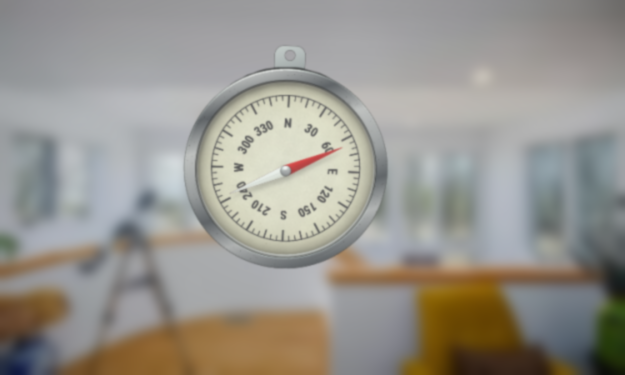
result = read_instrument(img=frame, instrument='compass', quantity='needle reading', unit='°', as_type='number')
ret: 65 °
